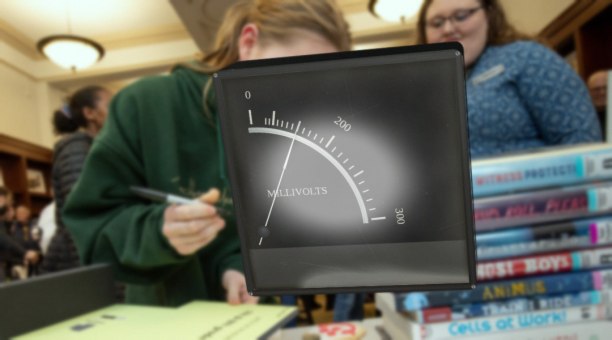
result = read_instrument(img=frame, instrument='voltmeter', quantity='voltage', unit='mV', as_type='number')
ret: 150 mV
